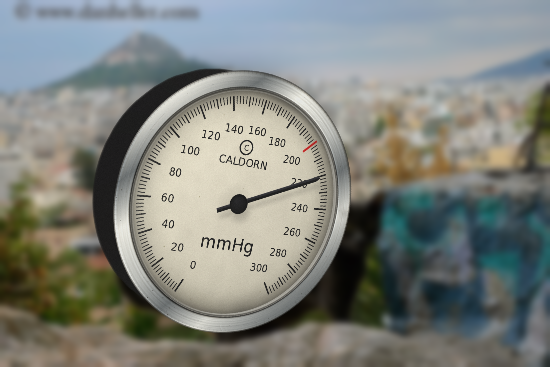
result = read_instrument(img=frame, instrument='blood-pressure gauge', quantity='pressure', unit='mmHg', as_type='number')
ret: 220 mmHg
